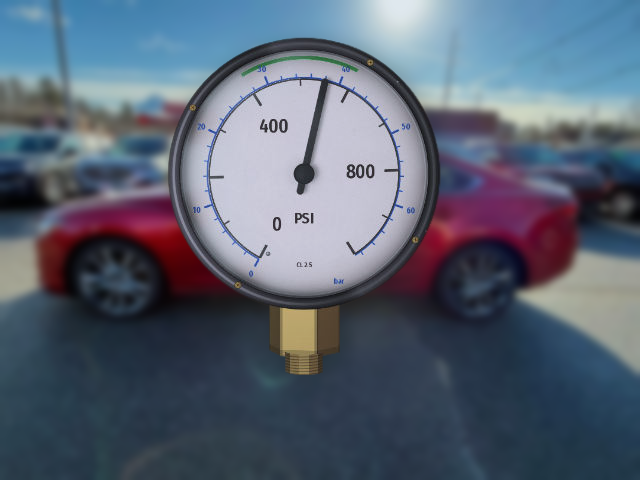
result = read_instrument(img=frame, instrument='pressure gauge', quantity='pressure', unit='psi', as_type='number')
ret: 550 psi
